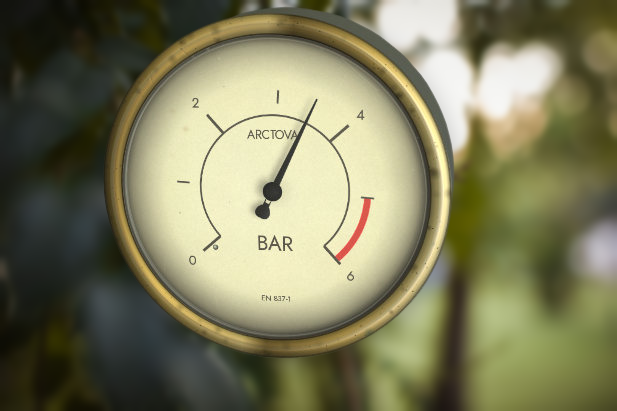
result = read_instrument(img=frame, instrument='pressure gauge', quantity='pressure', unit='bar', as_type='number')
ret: 3.5 bar
